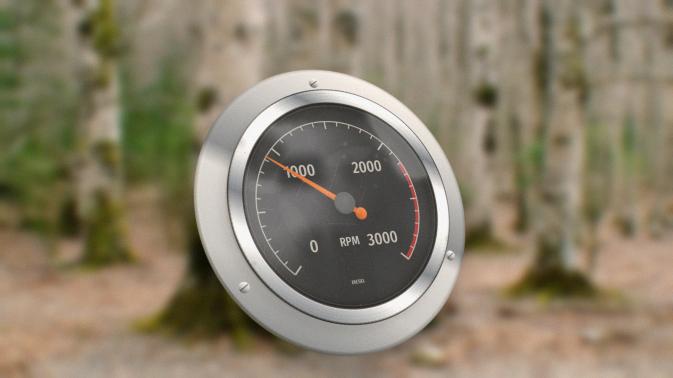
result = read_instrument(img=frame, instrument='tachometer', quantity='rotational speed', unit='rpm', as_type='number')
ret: 900 rpm
